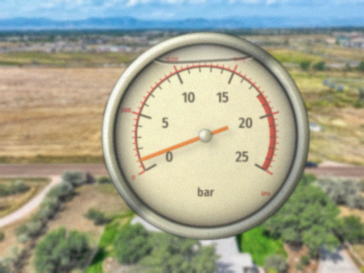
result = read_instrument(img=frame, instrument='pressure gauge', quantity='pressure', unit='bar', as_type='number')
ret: 1 bar
